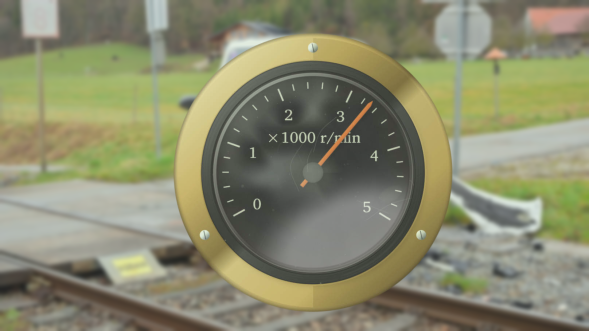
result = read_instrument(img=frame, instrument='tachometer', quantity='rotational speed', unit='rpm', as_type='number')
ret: 3300 rpm
